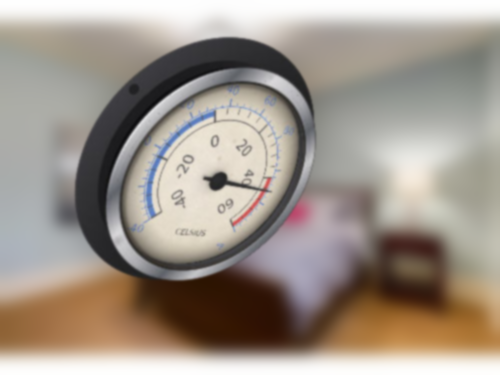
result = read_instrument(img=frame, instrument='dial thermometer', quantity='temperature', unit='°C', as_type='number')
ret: 44 °C
